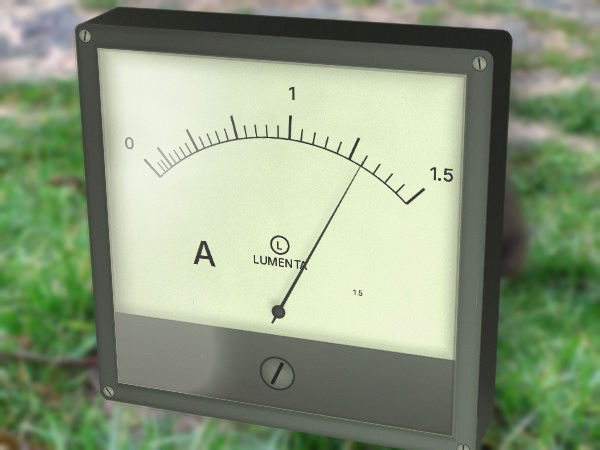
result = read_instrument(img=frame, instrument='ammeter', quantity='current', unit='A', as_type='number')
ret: 1.3 A
